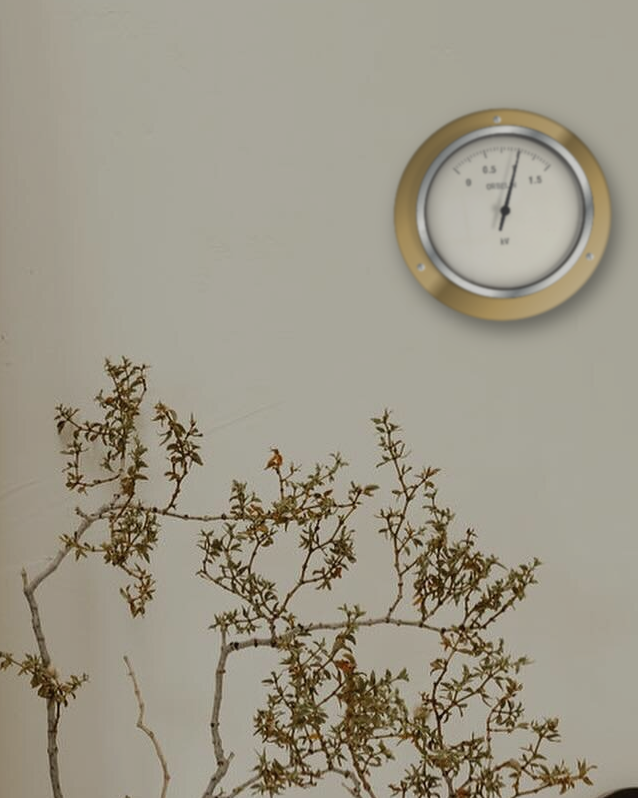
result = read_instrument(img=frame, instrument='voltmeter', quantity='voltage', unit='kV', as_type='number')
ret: 1 kV
